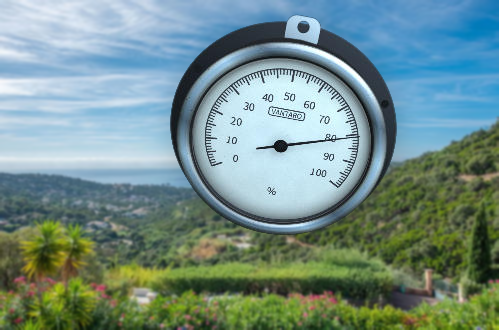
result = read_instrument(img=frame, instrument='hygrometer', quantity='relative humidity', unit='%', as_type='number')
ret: 80 %
